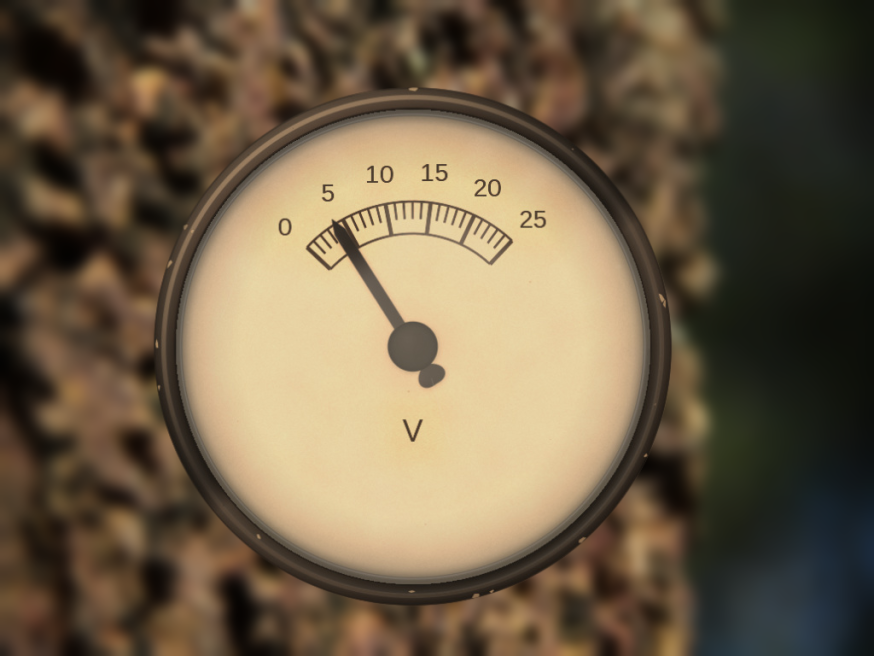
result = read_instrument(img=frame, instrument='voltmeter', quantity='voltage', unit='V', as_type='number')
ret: 4 V
